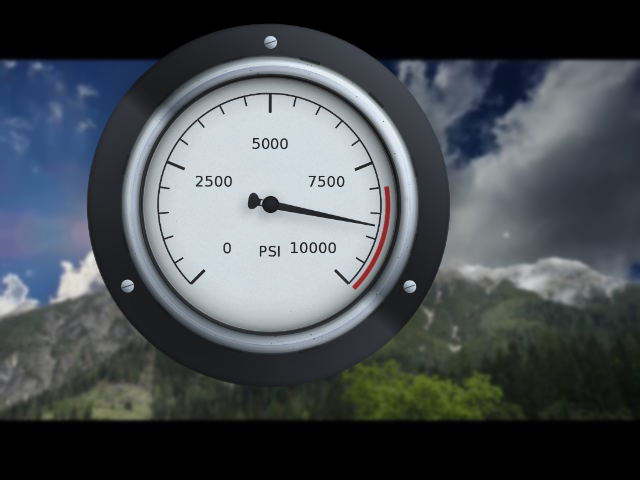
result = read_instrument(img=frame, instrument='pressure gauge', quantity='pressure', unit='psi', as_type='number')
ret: 8750 psi
